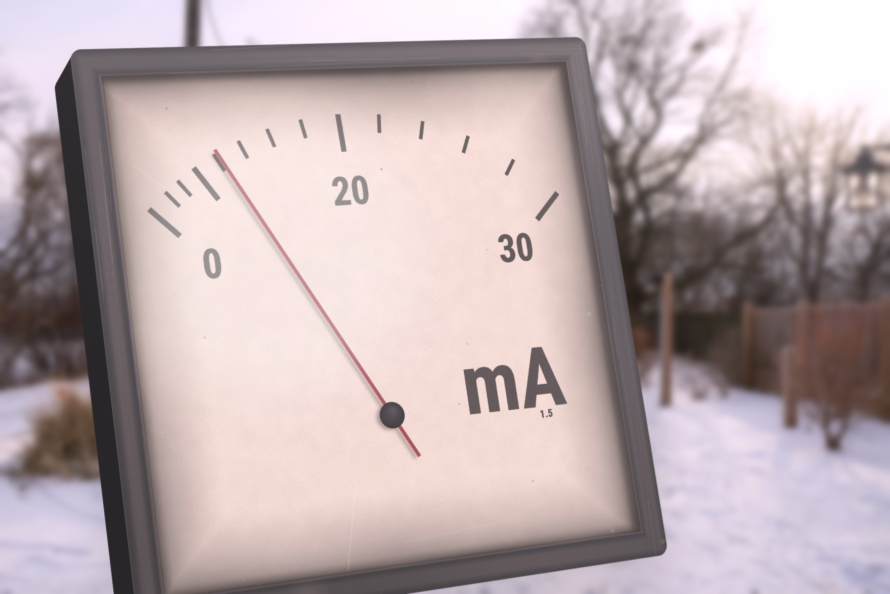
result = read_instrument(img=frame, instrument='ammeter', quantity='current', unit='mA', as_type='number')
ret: 12 mA
